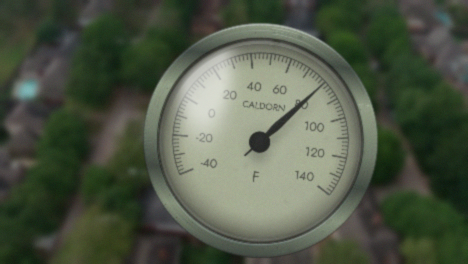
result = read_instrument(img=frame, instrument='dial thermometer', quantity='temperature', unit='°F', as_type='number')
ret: 80 °F
